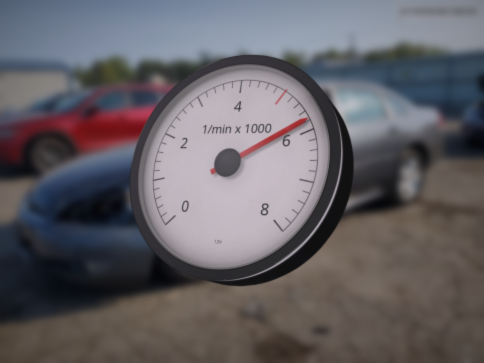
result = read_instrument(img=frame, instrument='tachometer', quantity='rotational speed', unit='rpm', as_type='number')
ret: 5800 rpm
